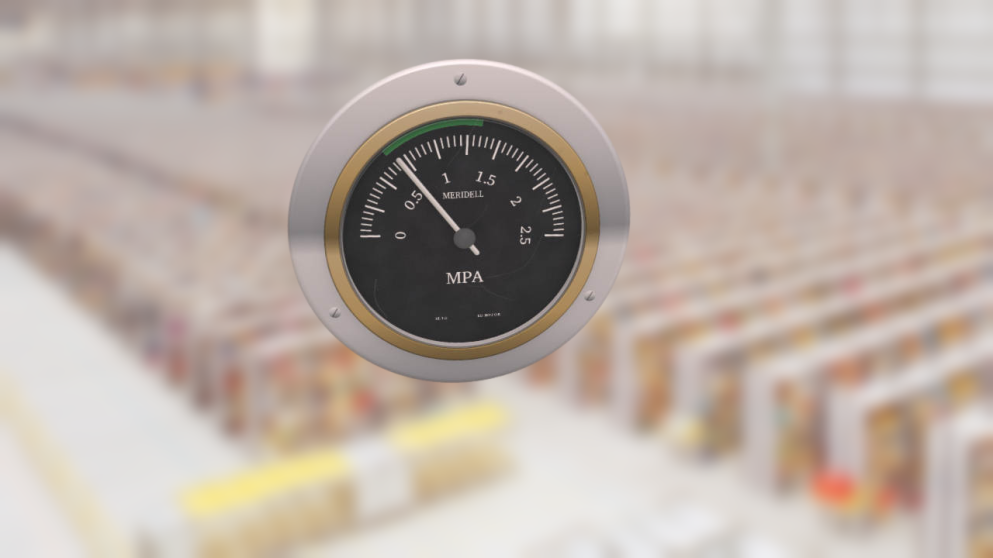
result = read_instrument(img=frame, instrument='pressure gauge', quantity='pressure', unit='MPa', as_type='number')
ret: 0.7 MPa
